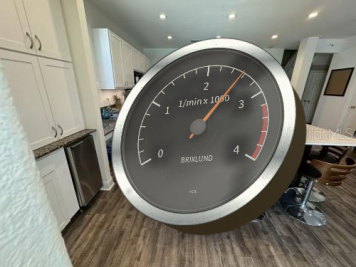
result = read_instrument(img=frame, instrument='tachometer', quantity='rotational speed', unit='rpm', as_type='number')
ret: 2600 rpm
